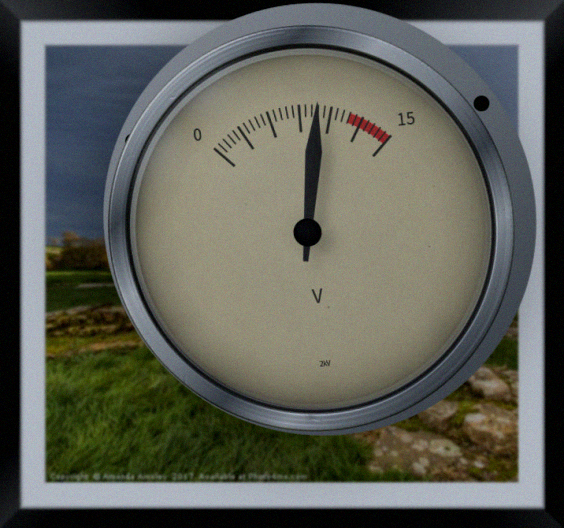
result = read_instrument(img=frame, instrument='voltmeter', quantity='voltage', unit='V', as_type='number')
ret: 9 V
